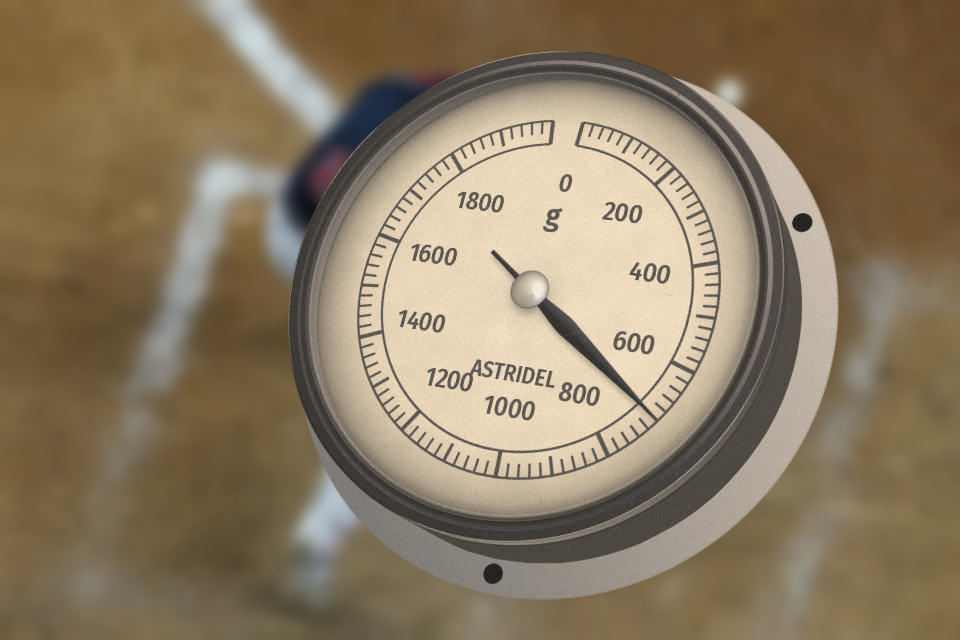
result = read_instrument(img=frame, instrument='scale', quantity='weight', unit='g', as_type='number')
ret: 700 g
